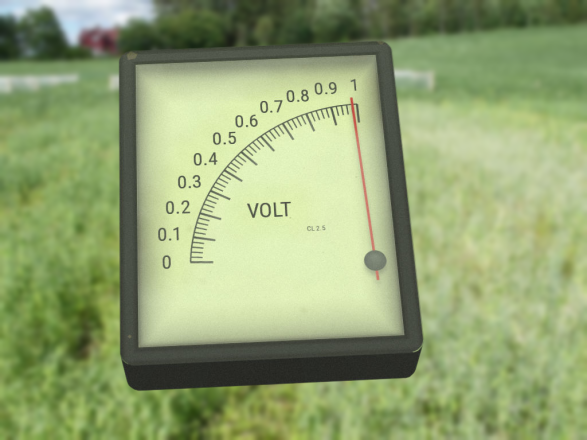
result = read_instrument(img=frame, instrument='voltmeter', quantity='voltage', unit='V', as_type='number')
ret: 0.98 V
